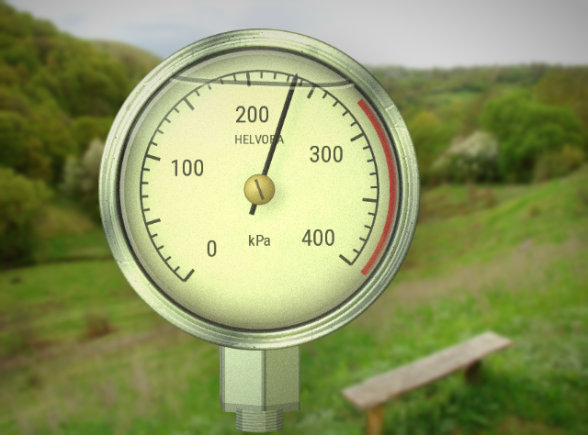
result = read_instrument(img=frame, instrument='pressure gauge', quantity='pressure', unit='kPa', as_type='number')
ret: 235 kPa
